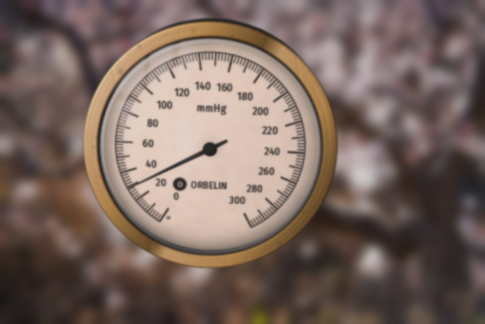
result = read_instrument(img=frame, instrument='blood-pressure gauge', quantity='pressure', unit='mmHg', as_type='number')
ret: 30 mmHg
